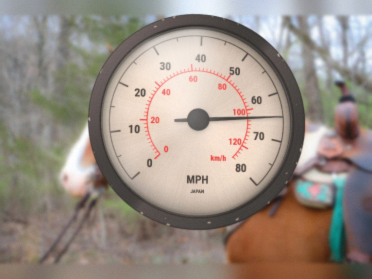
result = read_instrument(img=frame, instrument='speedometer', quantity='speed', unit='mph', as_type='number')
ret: 65 mph
